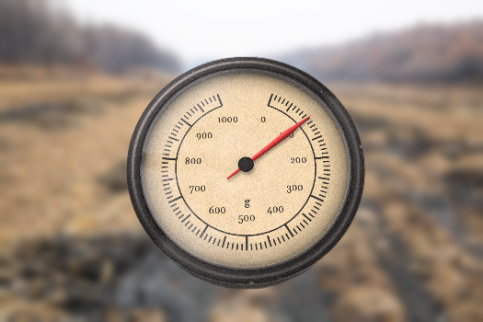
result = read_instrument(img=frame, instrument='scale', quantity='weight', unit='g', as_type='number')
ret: 100 g
